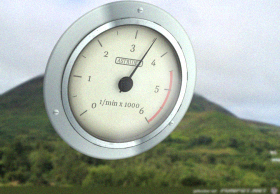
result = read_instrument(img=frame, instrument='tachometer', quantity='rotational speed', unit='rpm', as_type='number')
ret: 3500 rpm
